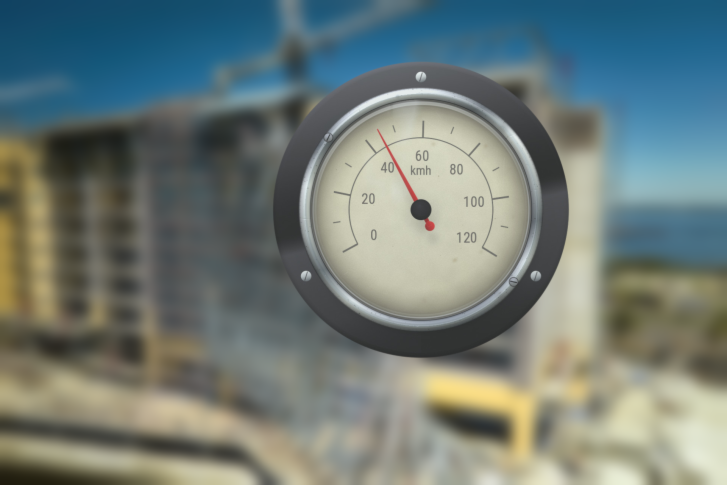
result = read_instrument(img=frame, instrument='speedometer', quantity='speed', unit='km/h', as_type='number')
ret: 45 km/h
